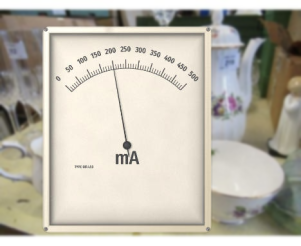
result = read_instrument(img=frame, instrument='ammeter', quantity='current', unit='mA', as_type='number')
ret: 200 mA
